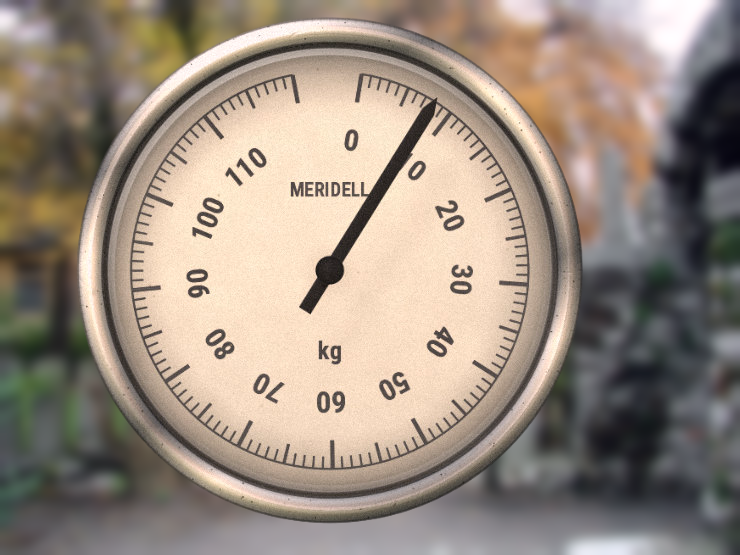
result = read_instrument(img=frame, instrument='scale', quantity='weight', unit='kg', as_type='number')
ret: 8 kg
